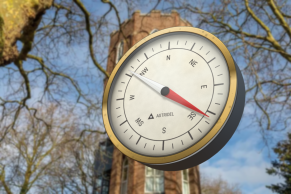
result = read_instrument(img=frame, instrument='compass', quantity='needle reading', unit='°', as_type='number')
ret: 125 °
